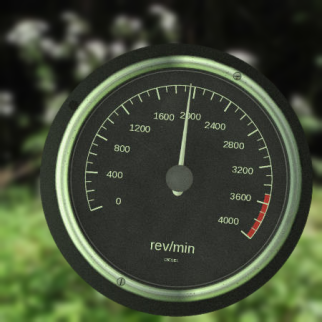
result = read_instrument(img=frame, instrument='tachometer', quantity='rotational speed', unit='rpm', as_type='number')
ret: 1950 rpm
